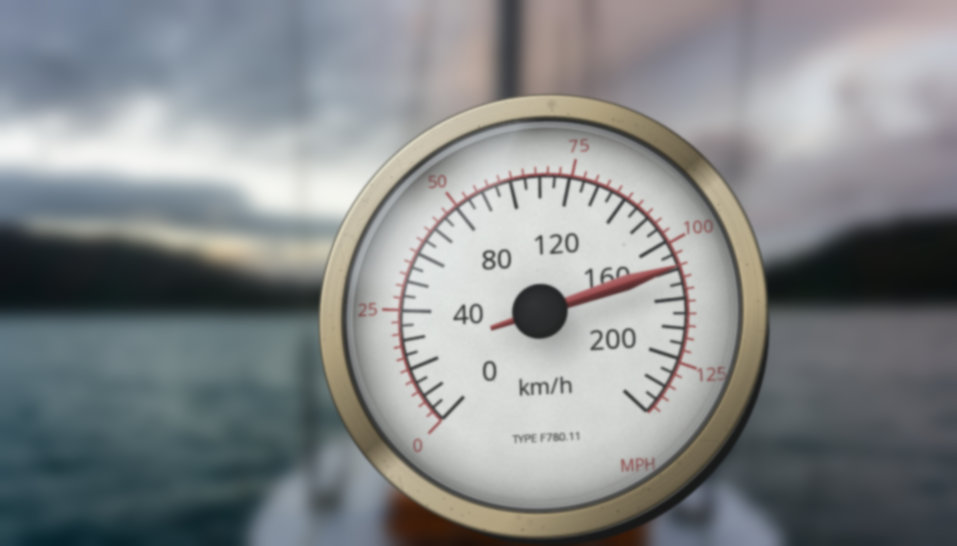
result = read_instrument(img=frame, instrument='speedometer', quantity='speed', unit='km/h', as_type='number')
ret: 170 km/h
